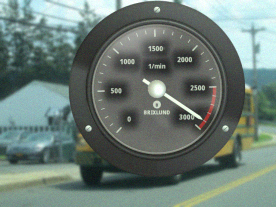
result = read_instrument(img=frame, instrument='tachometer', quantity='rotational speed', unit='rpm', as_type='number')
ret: 2900 rpm
